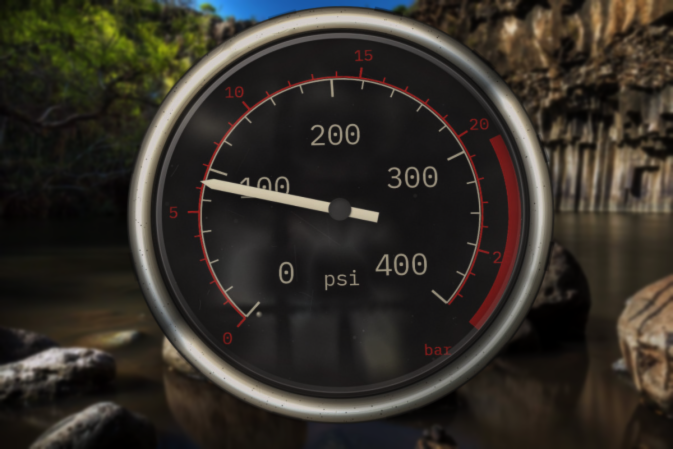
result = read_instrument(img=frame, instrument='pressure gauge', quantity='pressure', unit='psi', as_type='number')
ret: 90 psi
